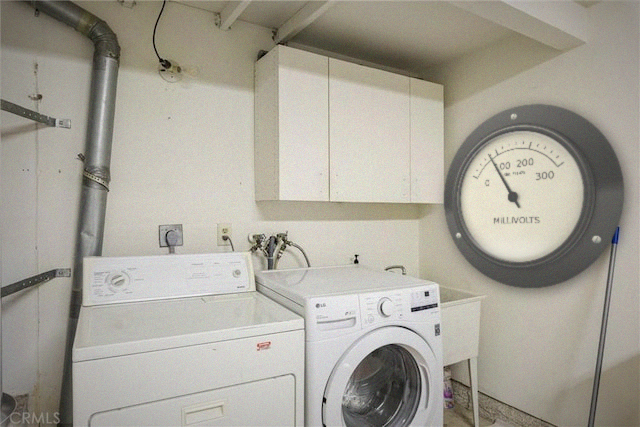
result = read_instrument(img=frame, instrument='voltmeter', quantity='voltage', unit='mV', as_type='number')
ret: 80 mV
